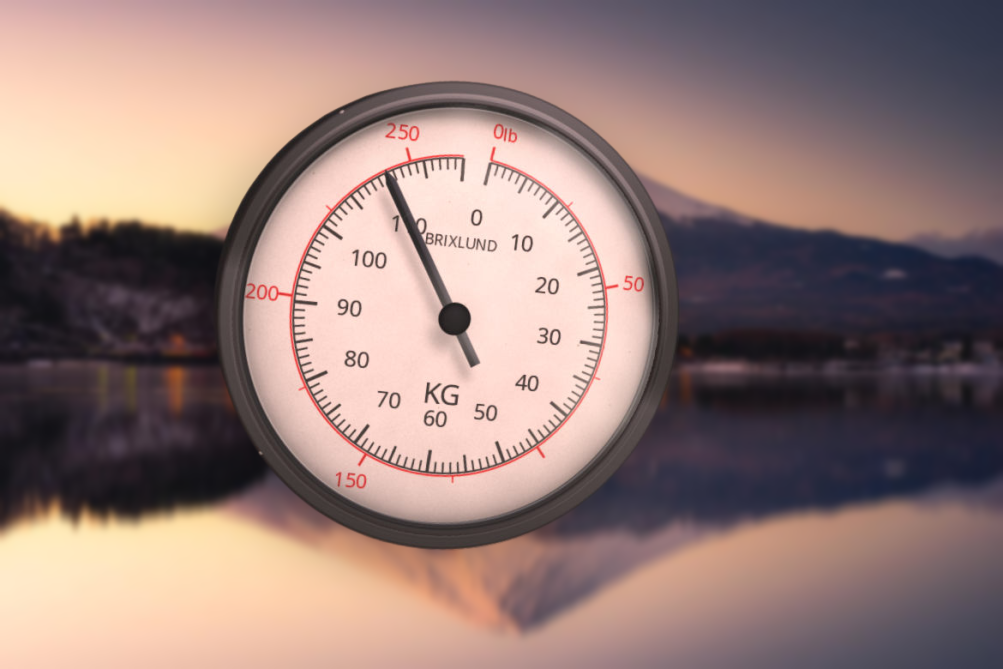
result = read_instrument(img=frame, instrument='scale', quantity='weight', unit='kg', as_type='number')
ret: 110 kg
